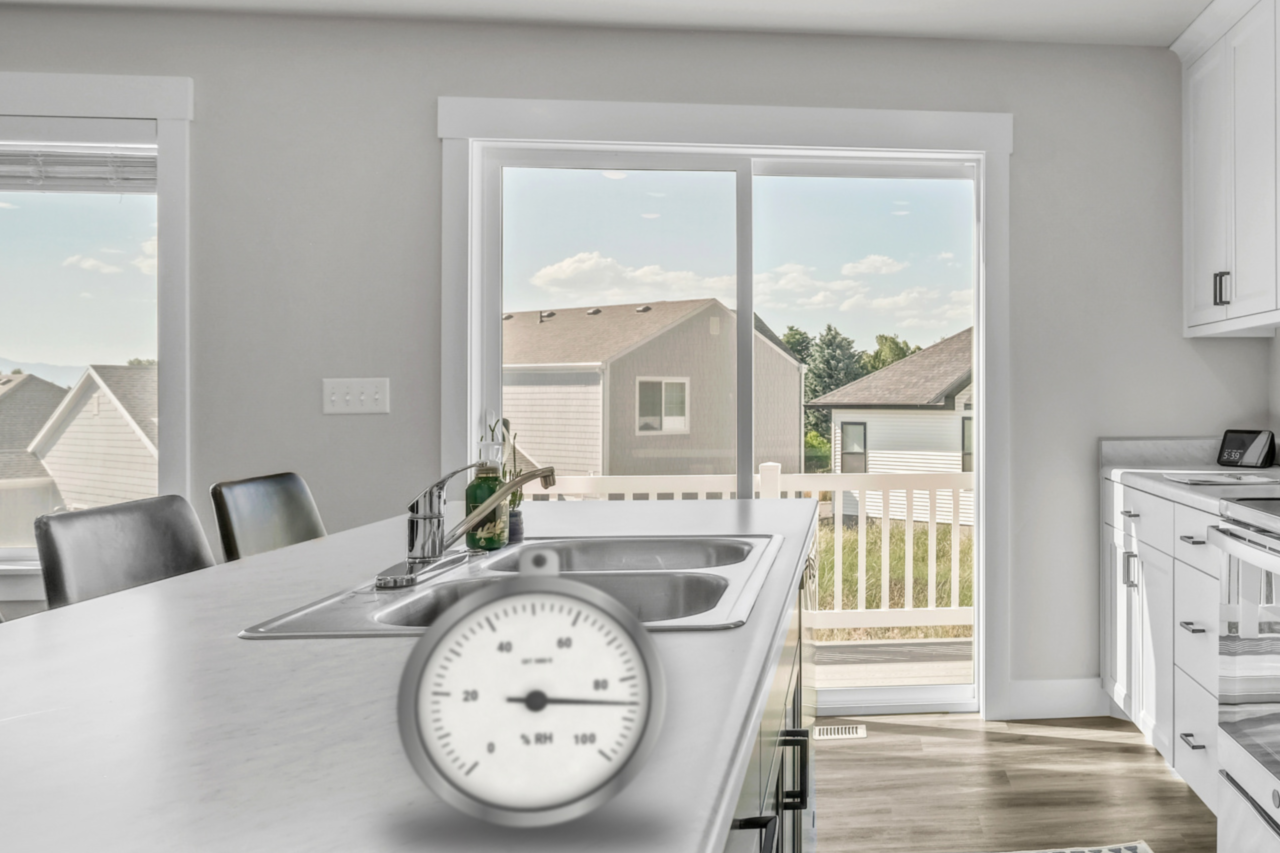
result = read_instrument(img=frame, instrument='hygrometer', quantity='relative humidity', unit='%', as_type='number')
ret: 86 %
